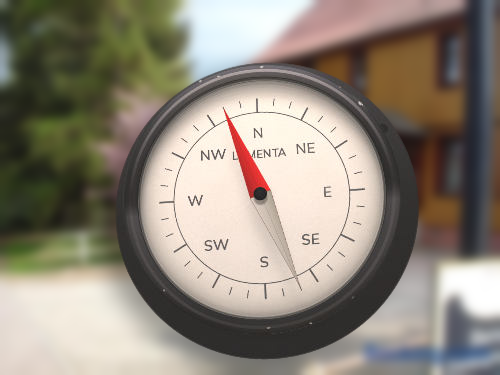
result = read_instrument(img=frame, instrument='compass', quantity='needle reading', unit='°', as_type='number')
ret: 340 °
